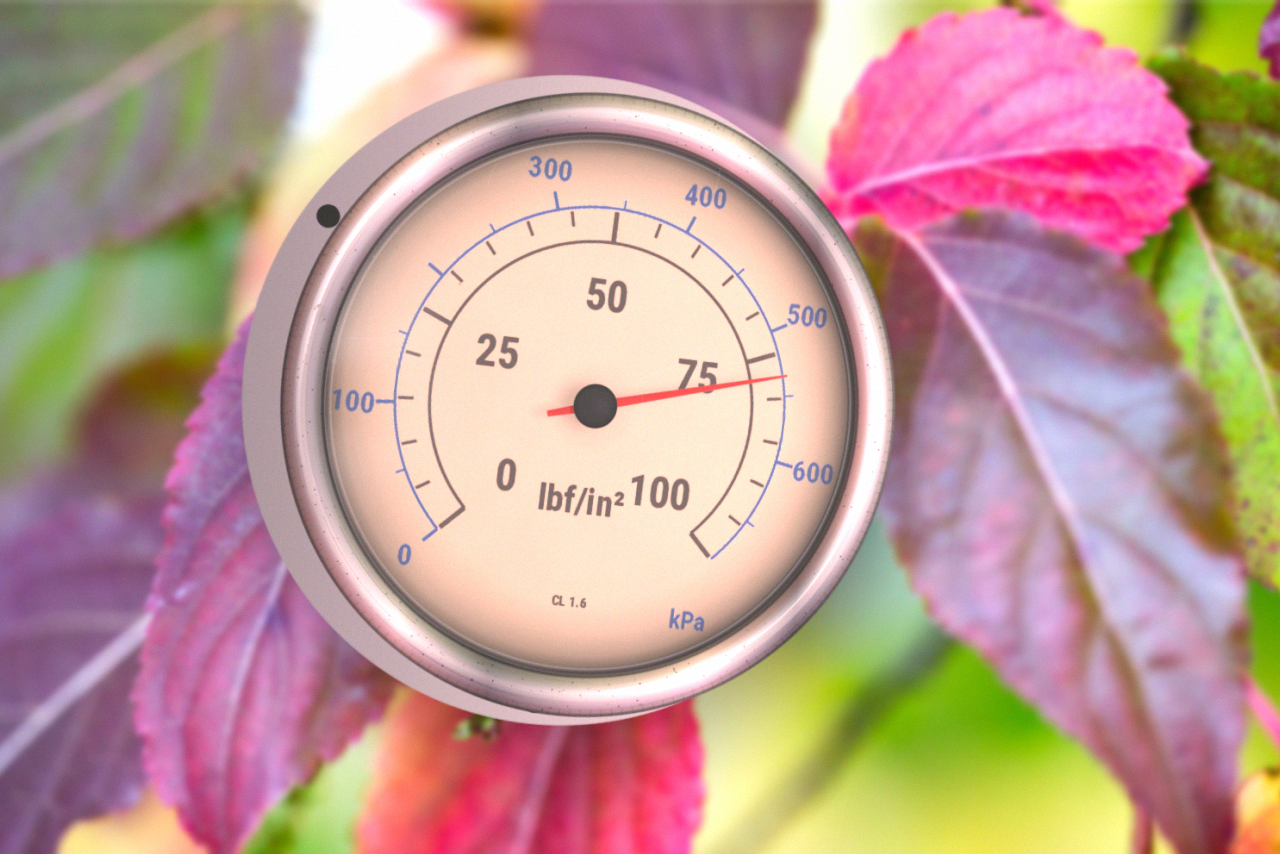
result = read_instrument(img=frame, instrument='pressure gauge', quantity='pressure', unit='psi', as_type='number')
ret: 77.5 psi
